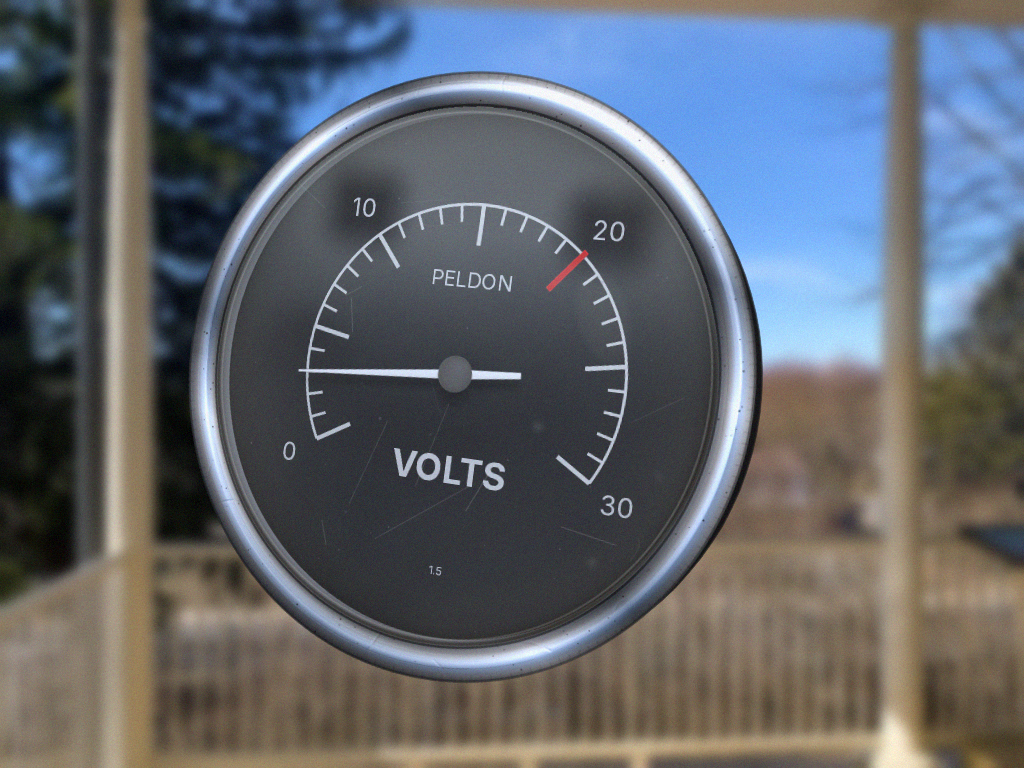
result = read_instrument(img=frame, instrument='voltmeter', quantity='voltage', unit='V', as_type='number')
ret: 3 V
